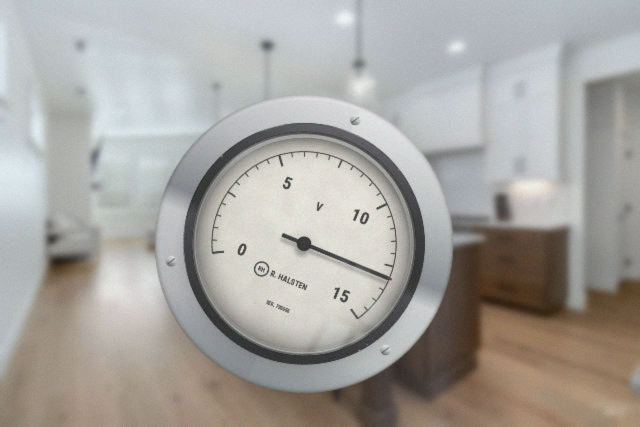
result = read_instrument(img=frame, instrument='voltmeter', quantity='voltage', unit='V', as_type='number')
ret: 13 V
